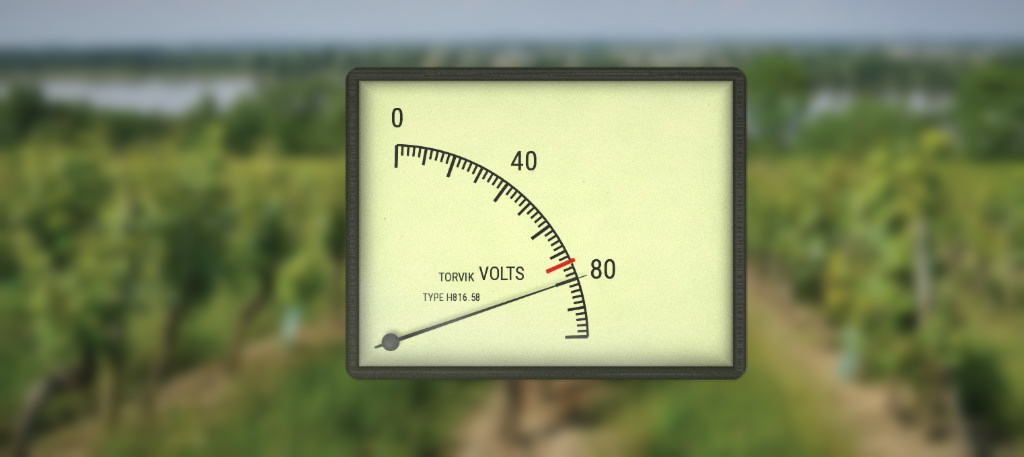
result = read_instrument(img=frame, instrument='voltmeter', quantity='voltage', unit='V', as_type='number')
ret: 80 V
